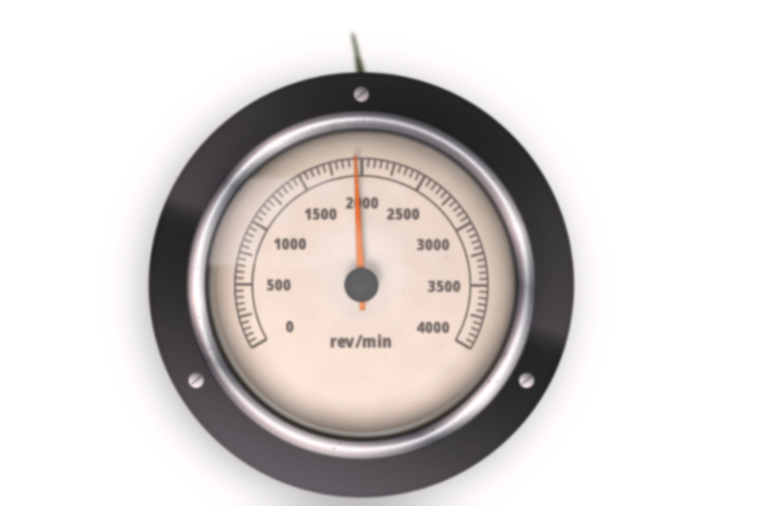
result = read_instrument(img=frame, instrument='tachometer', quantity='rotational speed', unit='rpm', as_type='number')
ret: 1950 rpm
